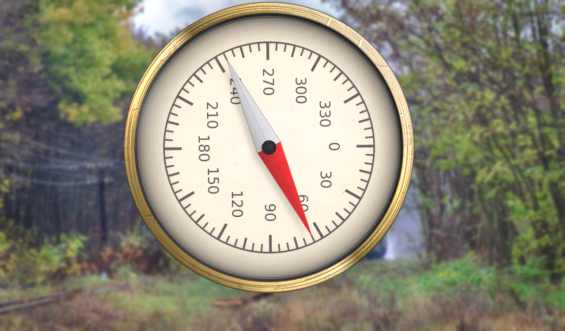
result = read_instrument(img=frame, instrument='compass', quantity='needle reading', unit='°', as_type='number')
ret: 65 °
